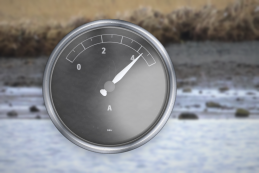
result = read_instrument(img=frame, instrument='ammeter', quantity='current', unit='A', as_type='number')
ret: 4.25 A
